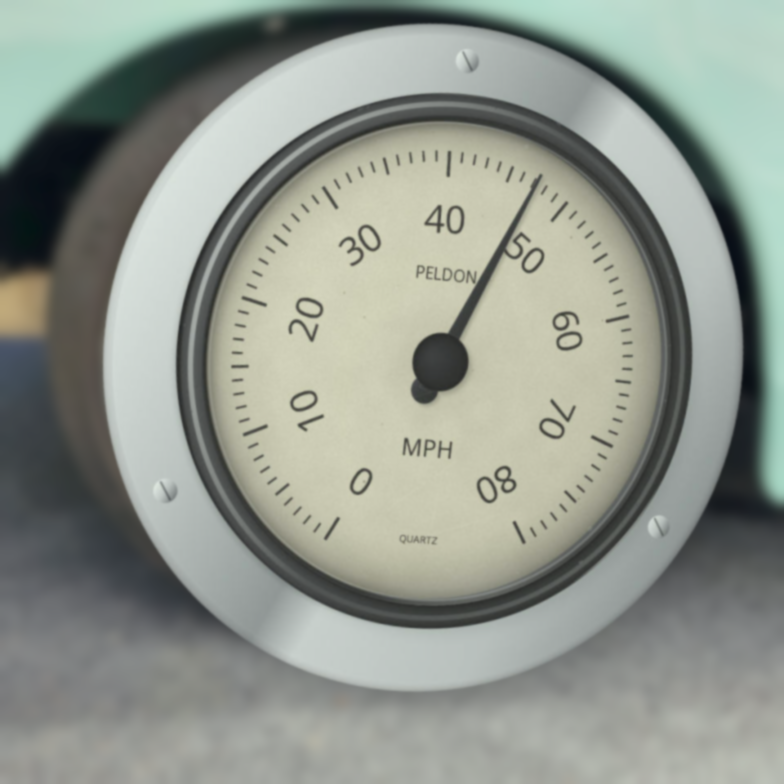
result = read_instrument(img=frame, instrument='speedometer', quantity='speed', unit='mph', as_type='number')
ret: 47 mph
